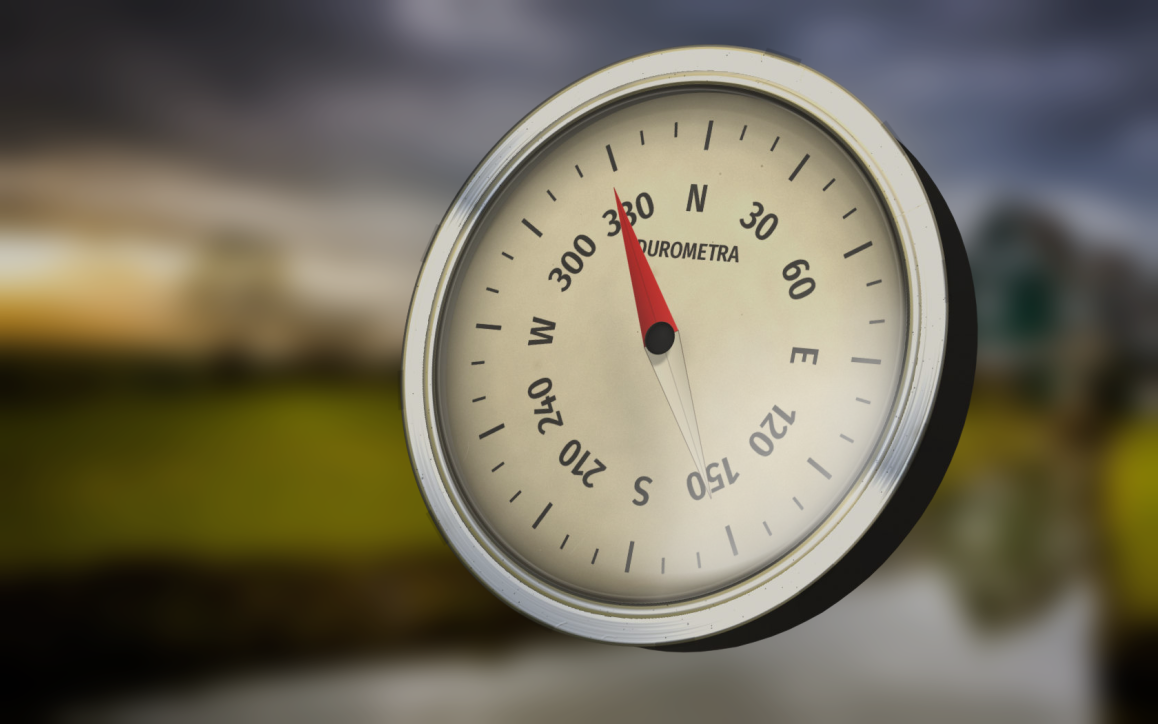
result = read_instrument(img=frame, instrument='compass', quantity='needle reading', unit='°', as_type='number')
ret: 330 °
